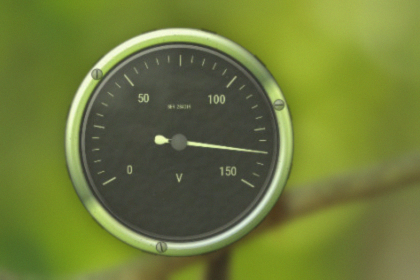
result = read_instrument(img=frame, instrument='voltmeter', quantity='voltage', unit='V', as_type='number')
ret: 135 V
